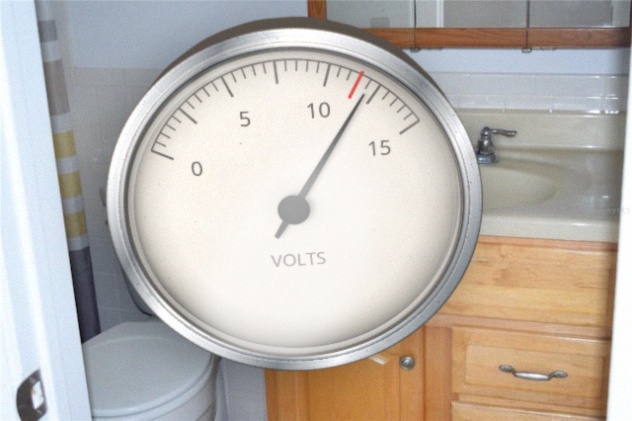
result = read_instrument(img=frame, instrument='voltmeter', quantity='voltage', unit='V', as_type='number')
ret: 12 V
